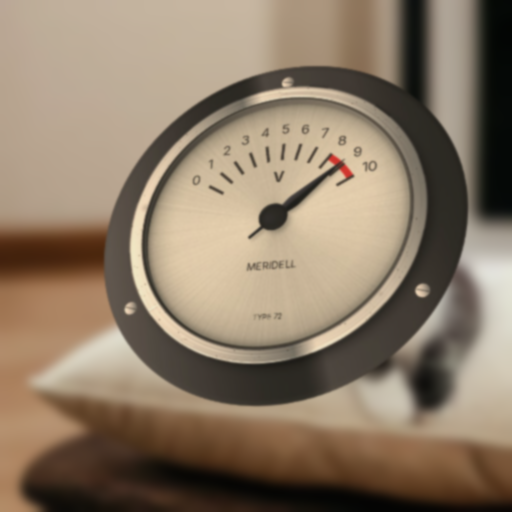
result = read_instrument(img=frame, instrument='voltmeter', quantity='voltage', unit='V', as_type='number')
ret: 9 V
